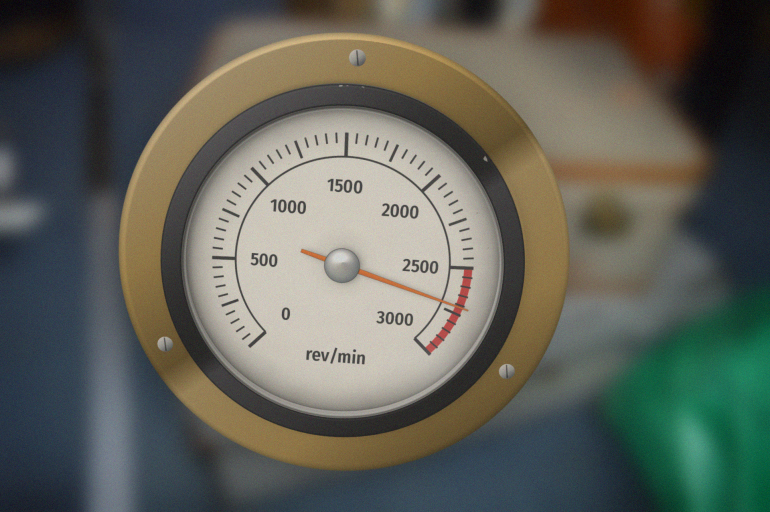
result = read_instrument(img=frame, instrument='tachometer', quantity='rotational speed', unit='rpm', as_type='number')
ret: 2700 rpm
